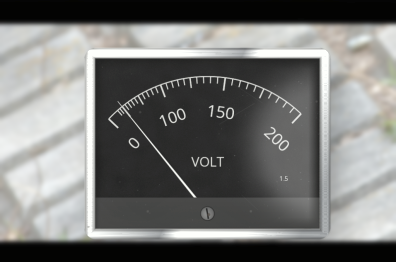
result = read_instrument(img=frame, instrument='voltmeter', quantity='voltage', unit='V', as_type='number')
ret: 50 V
